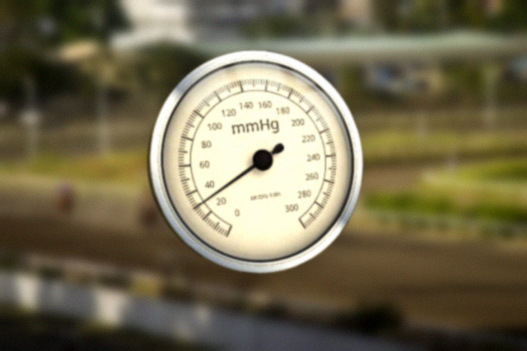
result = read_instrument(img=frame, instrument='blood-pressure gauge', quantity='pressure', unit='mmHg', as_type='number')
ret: 30 mmHg
